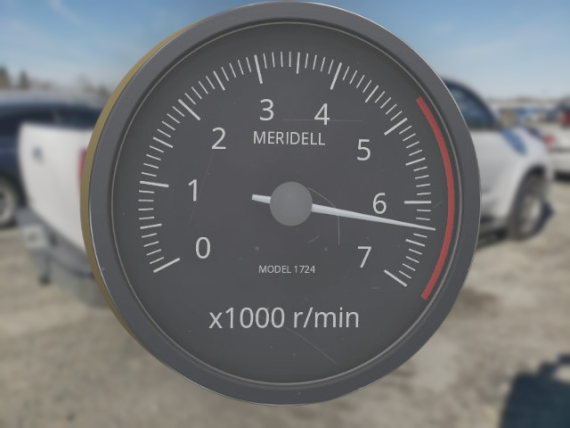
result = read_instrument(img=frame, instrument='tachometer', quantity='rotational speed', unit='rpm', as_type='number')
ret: 6300 rpm
